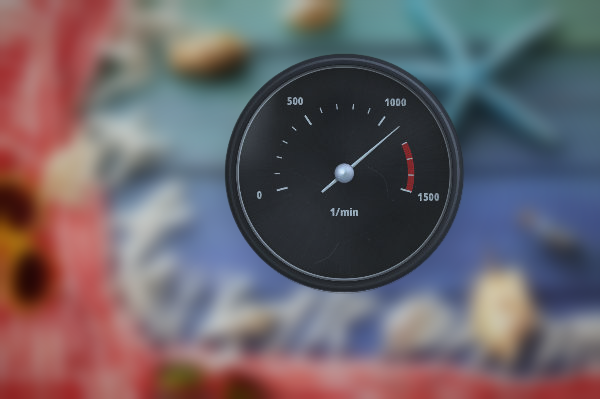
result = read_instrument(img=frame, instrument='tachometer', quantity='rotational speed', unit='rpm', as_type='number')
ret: 1100 rpm
